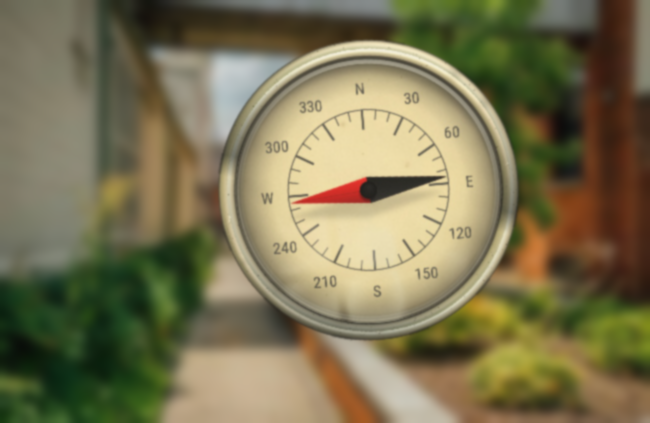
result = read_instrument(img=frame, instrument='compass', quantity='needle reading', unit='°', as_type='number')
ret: 265 °
